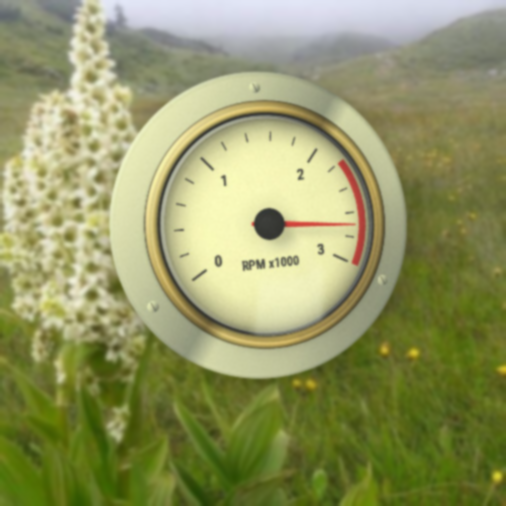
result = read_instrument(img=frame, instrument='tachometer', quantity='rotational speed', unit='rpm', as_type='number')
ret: 2700 rpm
